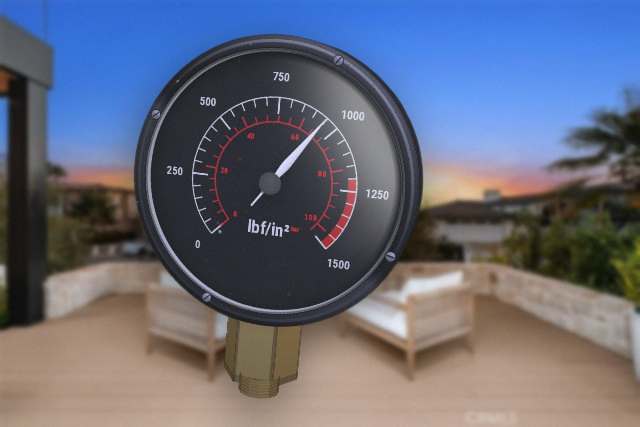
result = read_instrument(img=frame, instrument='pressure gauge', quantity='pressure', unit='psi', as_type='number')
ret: 950 psi
